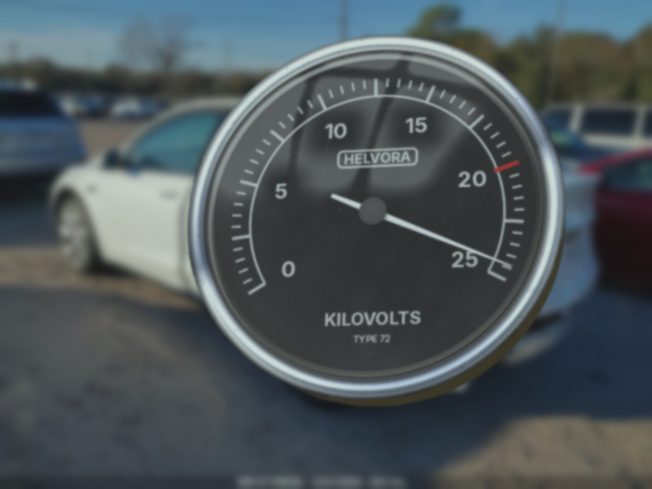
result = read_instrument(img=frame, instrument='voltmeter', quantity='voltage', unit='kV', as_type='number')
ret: 24.5 kV
